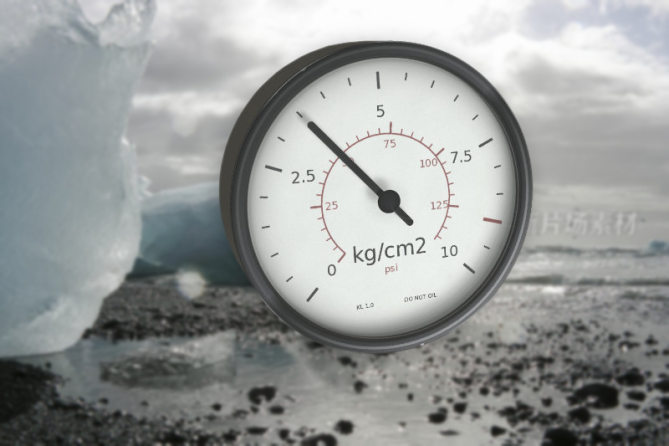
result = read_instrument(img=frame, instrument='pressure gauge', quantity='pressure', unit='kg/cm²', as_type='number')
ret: 3.5 kg/cm²
